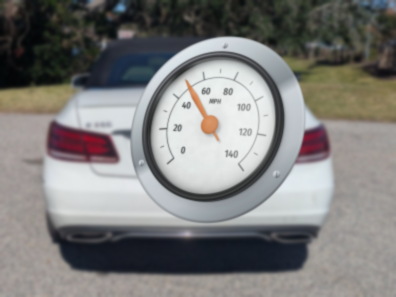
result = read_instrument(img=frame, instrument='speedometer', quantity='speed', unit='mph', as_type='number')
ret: 50 mph
